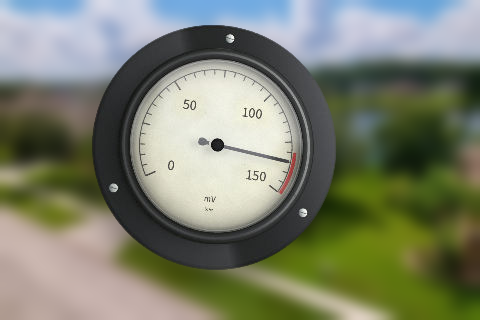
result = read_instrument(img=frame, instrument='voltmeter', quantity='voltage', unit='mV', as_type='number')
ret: 135 mV
